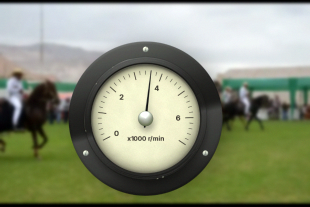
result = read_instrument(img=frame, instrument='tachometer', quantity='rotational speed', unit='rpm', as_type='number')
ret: 3600 rpm
